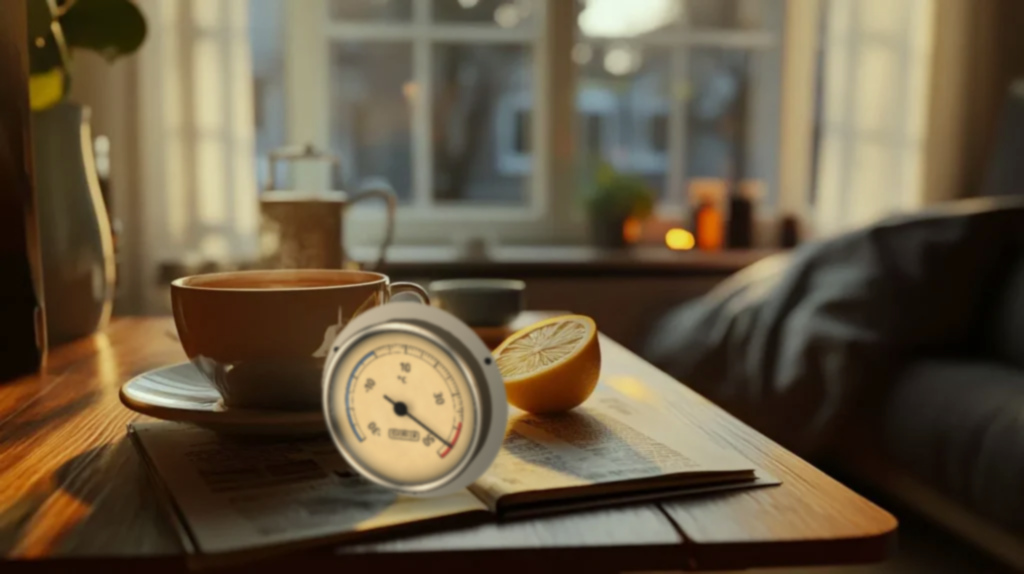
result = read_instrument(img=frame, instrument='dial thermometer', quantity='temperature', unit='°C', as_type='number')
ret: 45 °C
